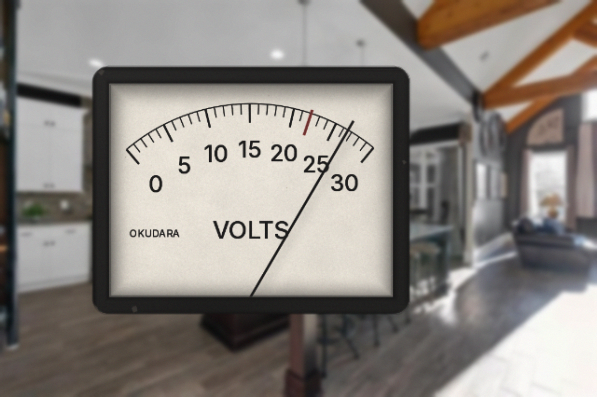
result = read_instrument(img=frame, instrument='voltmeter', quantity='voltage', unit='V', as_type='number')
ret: 26.5 V
